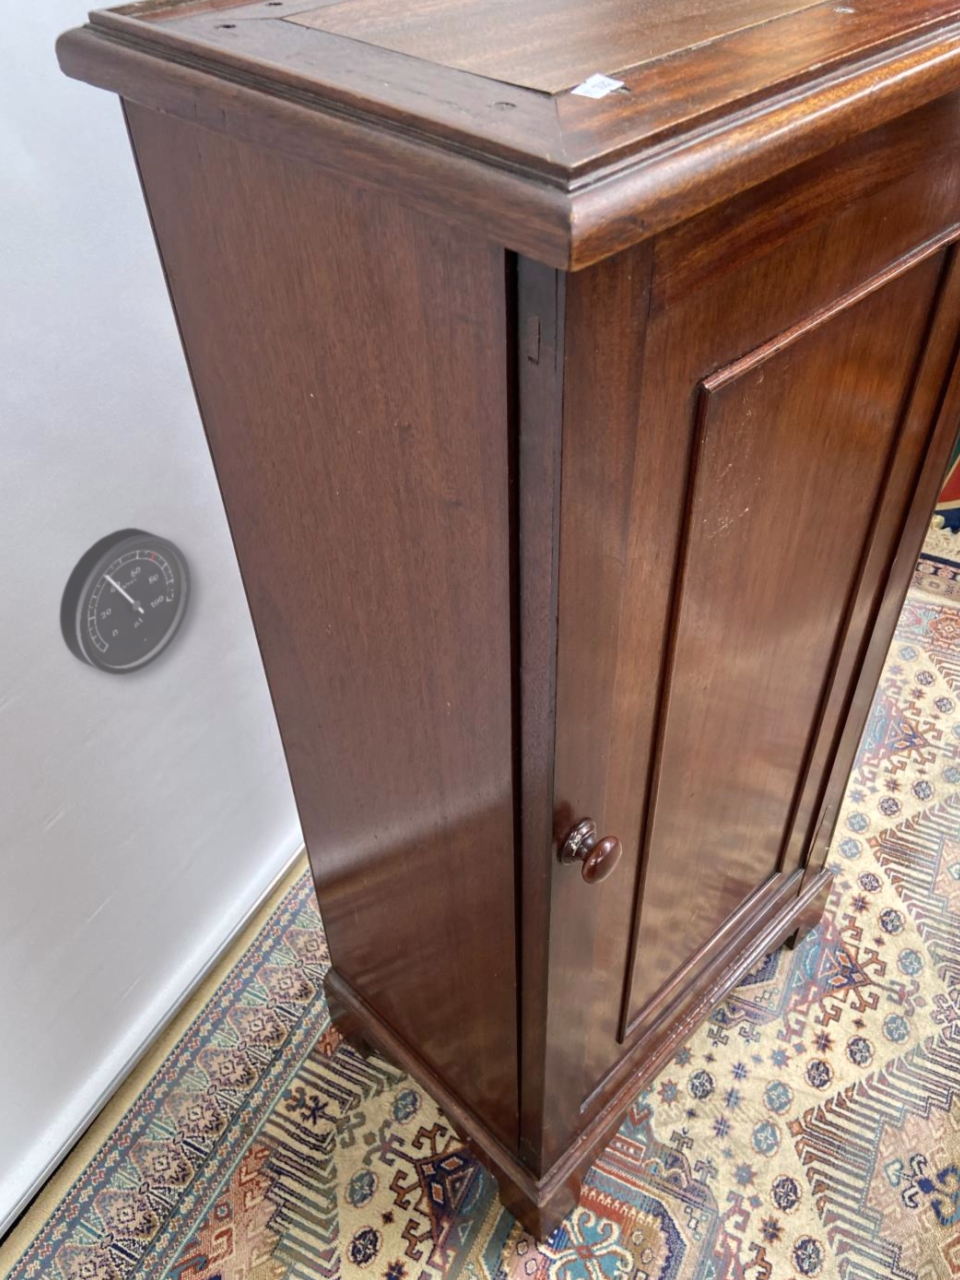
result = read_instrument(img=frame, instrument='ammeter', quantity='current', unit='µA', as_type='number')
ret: 40 µA
